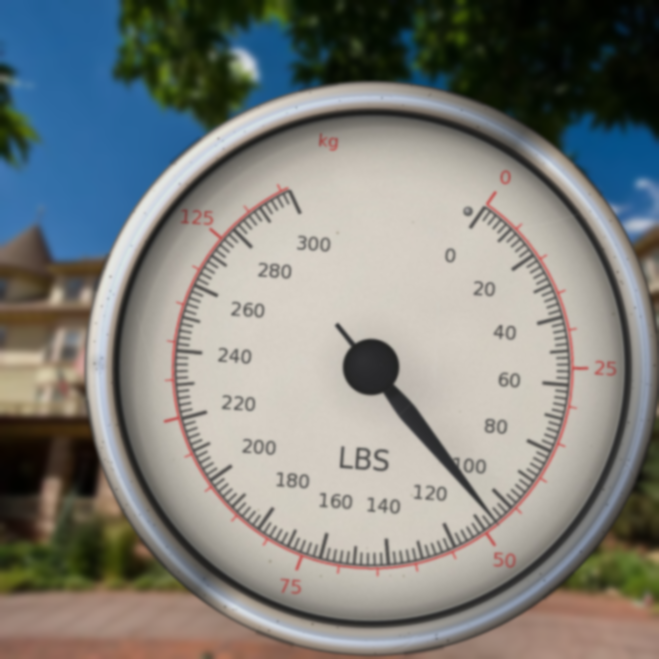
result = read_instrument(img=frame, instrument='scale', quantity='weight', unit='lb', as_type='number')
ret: 106 lb
